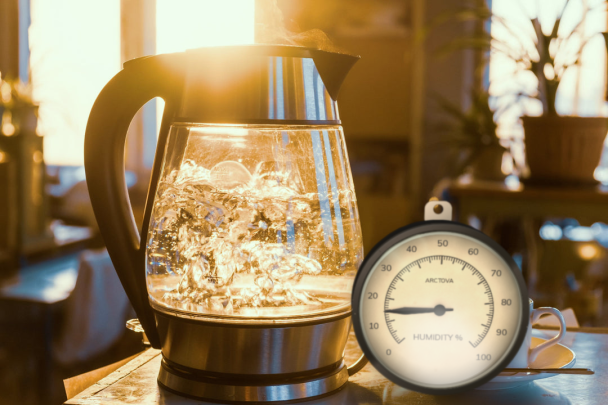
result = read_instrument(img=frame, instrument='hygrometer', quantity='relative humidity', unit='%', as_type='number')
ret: 15 %
